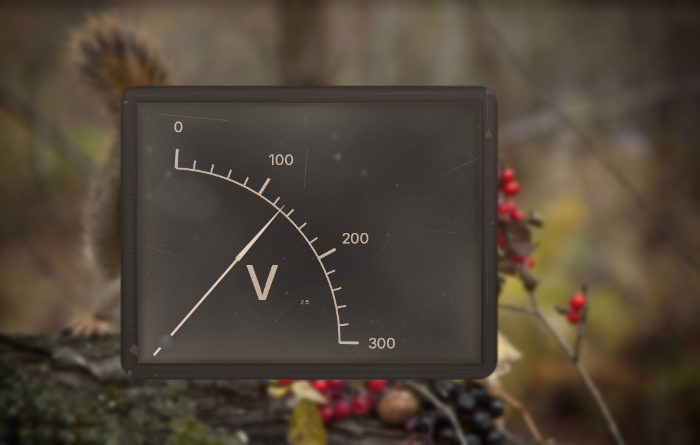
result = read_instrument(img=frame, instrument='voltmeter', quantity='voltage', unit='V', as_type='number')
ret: 130 V
